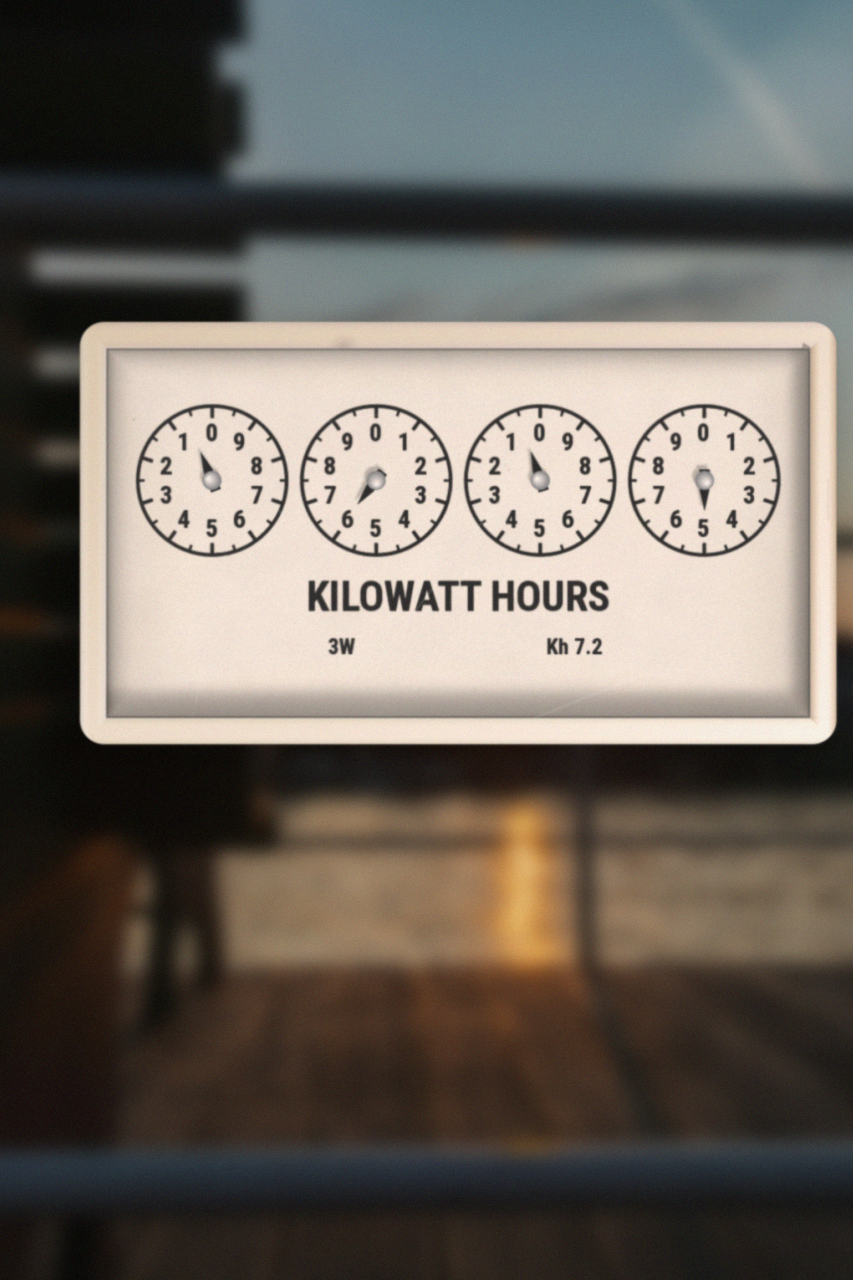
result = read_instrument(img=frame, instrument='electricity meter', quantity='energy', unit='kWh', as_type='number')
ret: 605 kWh
